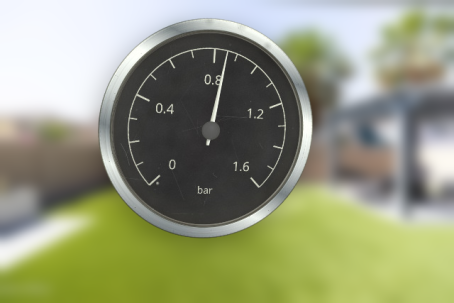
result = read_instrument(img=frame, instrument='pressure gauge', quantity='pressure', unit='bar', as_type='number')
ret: 0.85 bar
